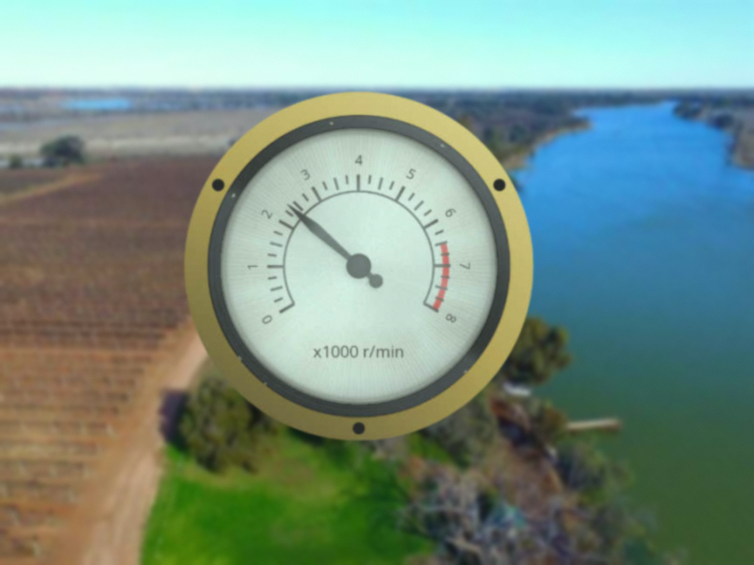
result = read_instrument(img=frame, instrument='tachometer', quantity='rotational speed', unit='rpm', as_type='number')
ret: 2375 rpm
